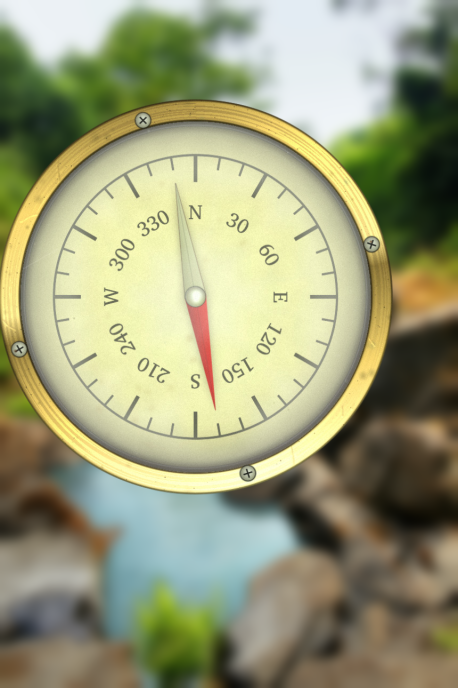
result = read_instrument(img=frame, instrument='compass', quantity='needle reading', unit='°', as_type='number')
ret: 170 °
